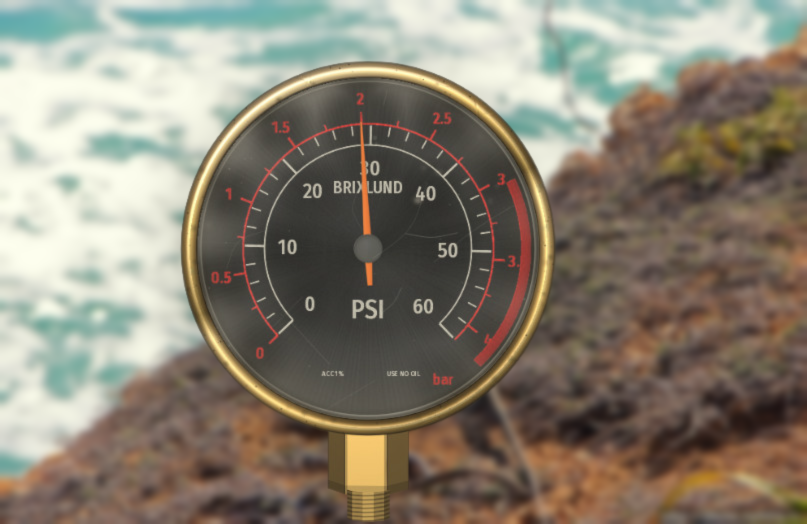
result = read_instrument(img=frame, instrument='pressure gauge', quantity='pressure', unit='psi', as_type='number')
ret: 29 psi
